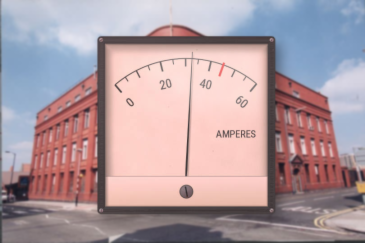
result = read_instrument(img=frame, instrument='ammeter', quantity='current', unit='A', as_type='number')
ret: 32.5 A
